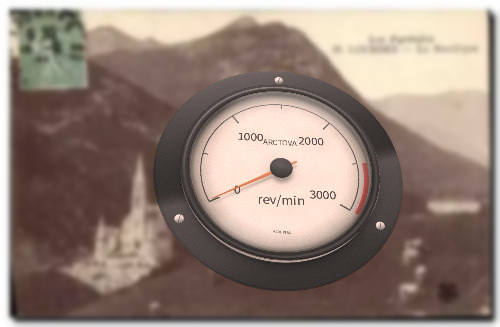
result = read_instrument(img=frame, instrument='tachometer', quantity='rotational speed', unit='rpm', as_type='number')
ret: 0 rpm
